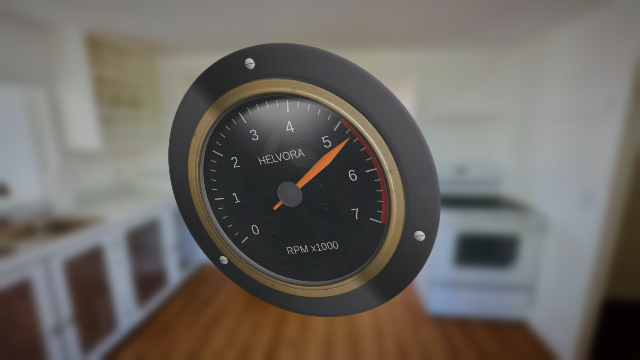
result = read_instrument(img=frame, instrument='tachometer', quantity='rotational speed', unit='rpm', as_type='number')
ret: 5300 rpm
